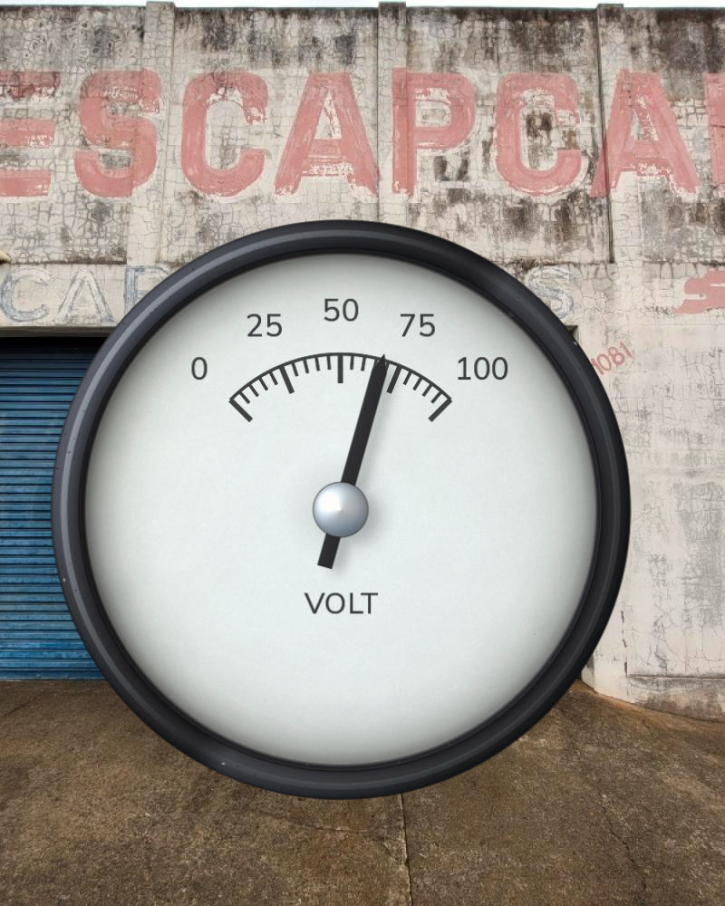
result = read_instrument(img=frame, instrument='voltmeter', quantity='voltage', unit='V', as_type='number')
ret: 67.5 V
